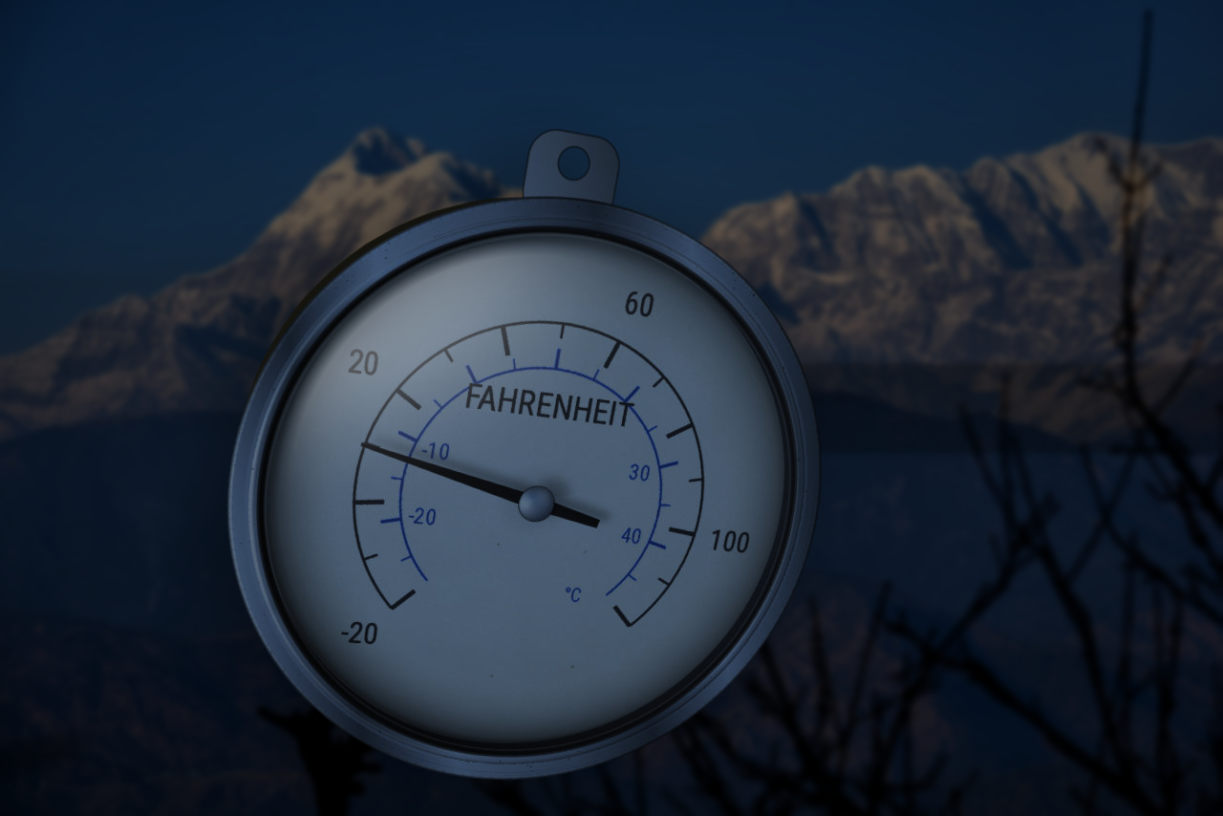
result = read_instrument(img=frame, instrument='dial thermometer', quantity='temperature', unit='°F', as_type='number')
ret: 10 °F
